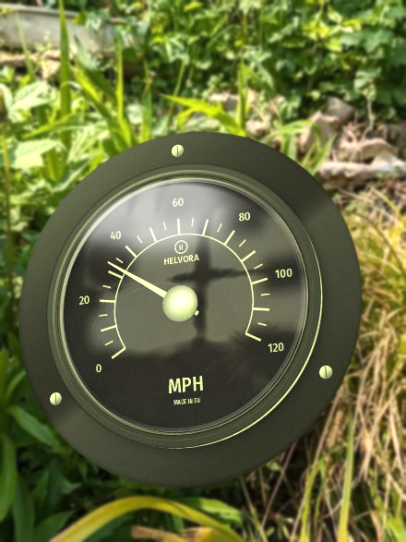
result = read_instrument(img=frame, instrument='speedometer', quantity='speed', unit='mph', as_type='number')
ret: 32.5 mph
